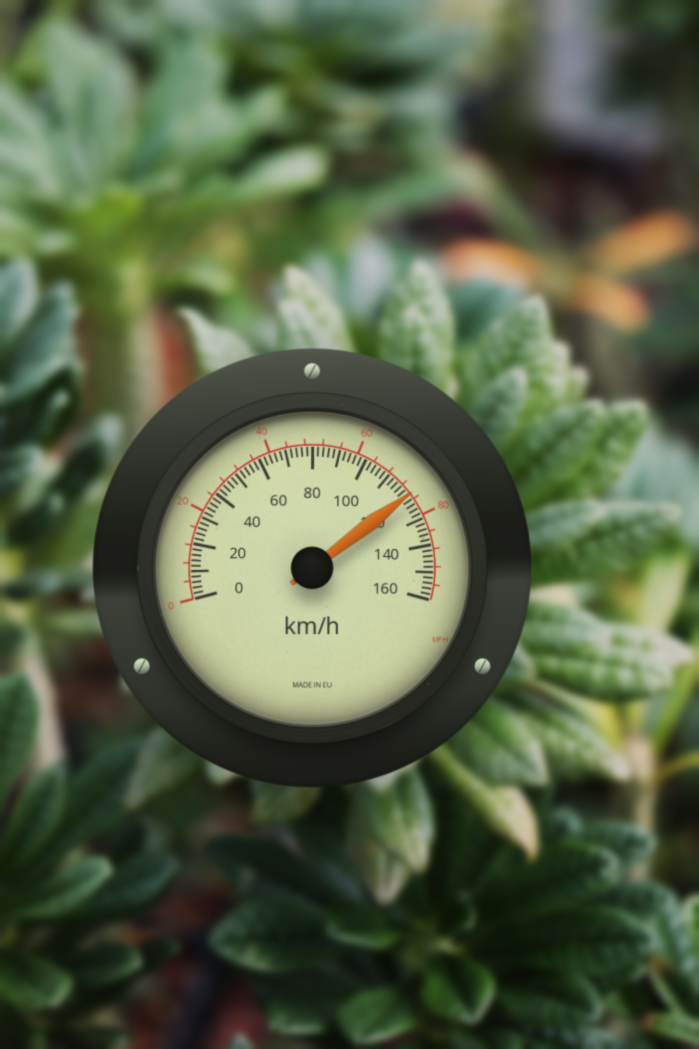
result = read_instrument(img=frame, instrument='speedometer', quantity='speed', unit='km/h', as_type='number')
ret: 120 km/h
